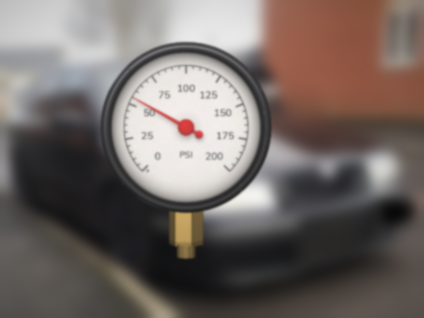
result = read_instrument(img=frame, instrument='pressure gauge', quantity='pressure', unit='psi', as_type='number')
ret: 55 psi
